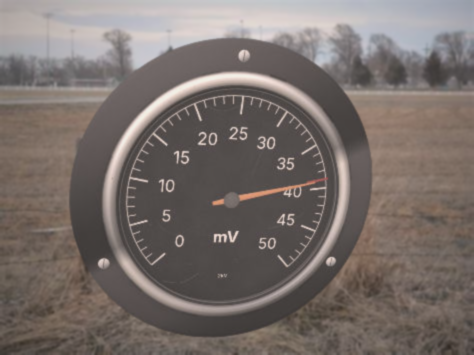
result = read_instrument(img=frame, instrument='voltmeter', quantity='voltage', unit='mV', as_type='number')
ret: 39 mV
